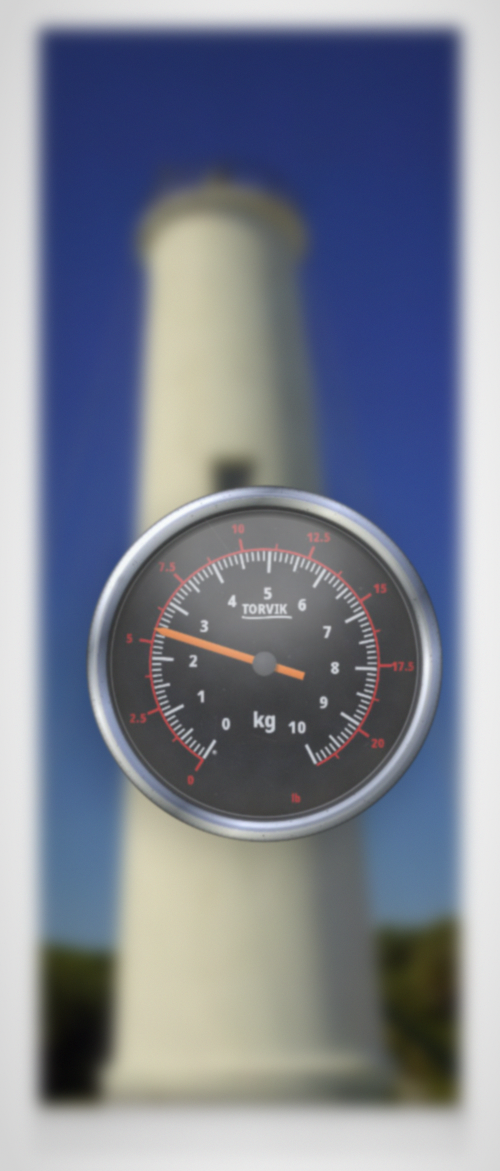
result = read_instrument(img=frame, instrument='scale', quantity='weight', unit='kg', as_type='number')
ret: 2.5 kg
